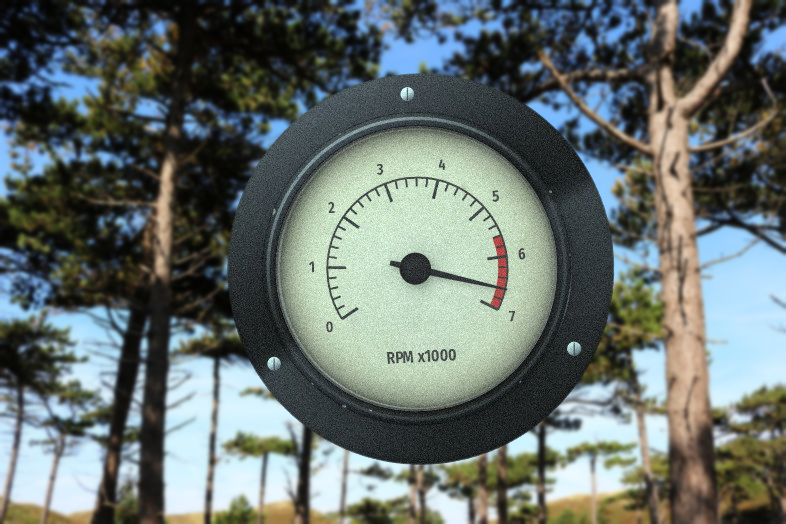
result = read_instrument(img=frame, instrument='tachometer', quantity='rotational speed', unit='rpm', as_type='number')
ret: 6600 rpm
